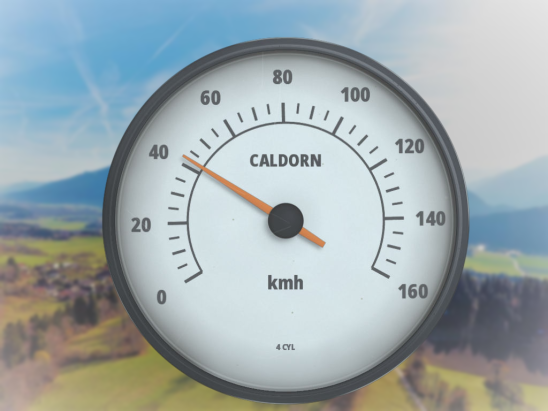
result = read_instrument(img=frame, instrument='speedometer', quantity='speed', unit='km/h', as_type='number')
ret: 42.5 km/h
